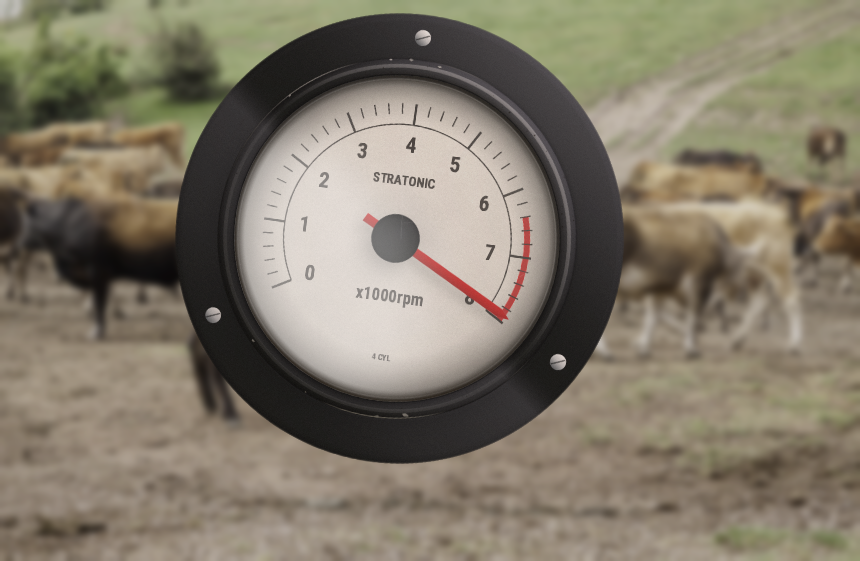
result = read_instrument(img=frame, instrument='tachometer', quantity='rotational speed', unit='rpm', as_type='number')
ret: 7900 rpm
